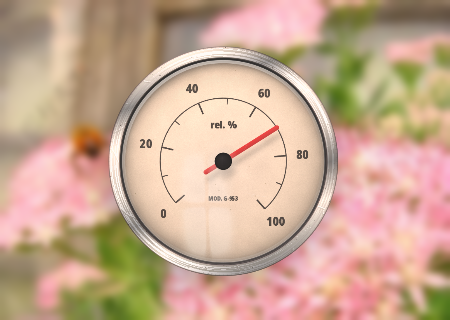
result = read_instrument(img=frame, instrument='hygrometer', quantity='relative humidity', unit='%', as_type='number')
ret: 70 %
